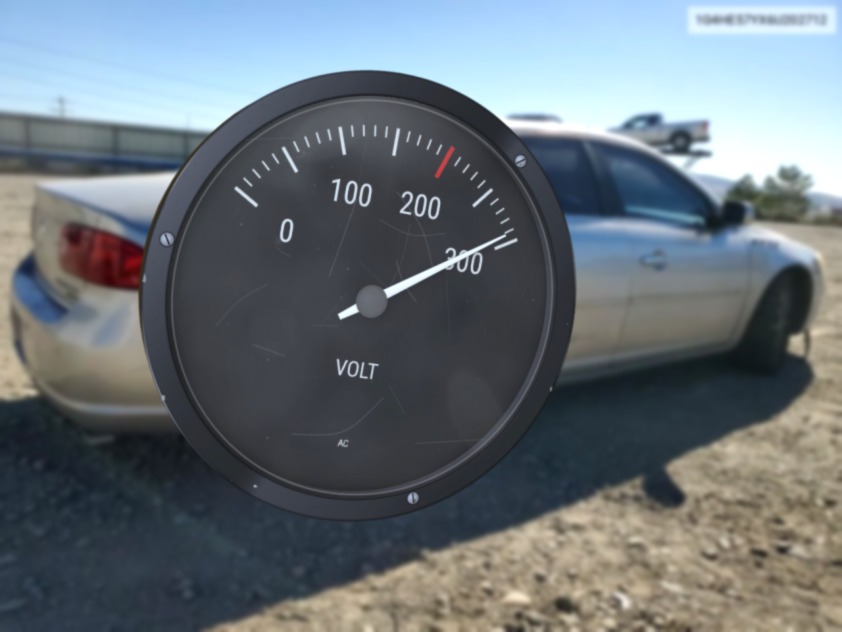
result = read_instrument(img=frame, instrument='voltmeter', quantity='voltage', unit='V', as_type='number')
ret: 290 V
